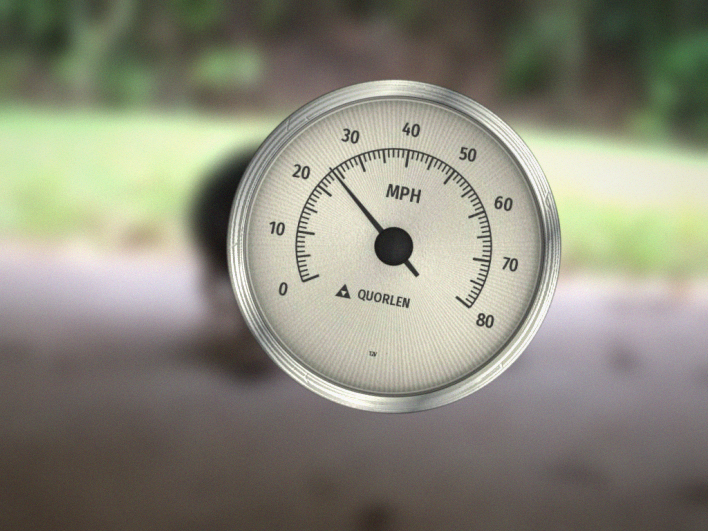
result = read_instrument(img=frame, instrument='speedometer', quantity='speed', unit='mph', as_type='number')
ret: 24 mph
